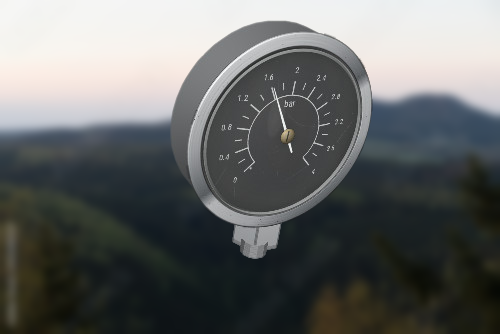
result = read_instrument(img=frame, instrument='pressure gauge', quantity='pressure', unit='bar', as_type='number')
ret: 1.6 bar
